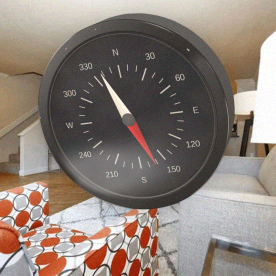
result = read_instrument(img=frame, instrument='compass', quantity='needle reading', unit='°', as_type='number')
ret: 160 °
